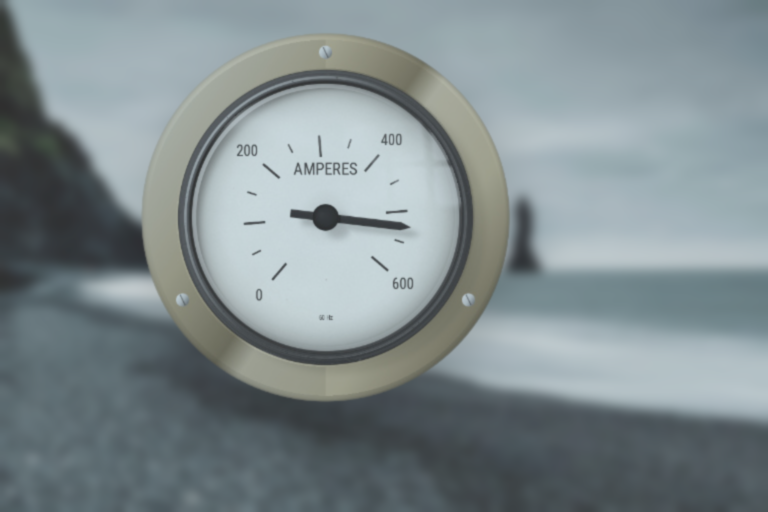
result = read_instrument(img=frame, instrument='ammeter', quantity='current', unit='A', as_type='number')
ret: 525 A
